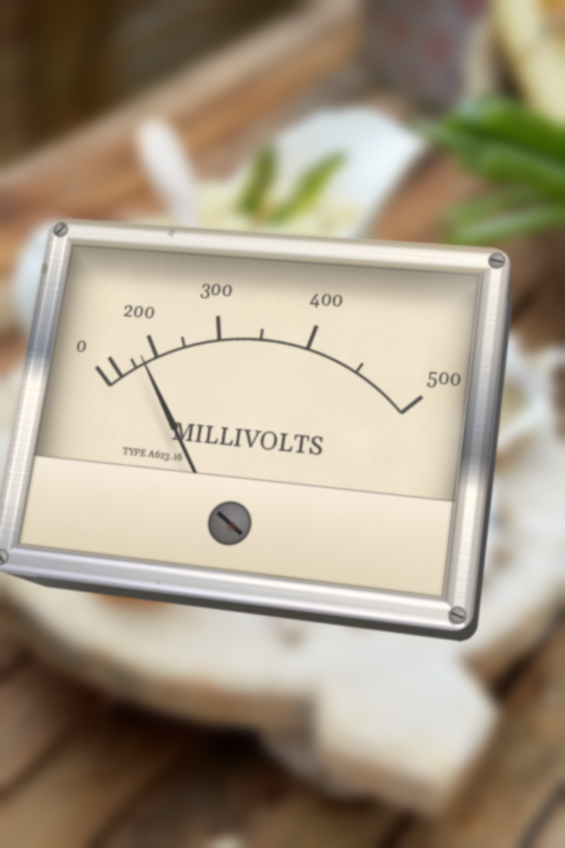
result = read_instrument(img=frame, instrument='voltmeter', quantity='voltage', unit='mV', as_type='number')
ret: 175 mV
